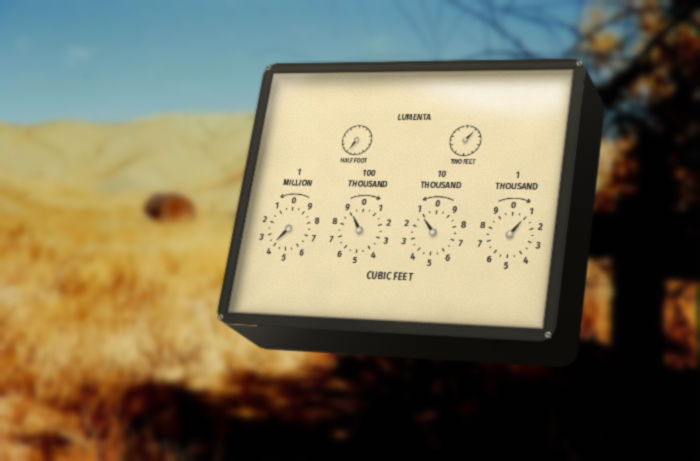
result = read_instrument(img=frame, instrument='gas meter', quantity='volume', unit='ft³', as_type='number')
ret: 391100 ft³
